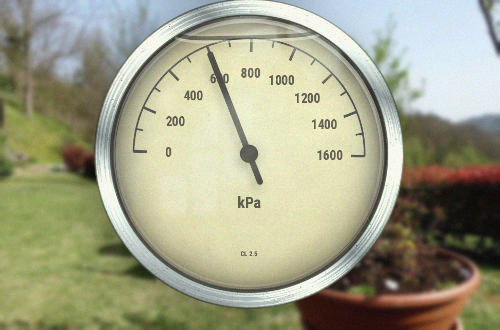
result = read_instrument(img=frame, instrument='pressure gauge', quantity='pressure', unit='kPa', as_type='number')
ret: 600 kPa
